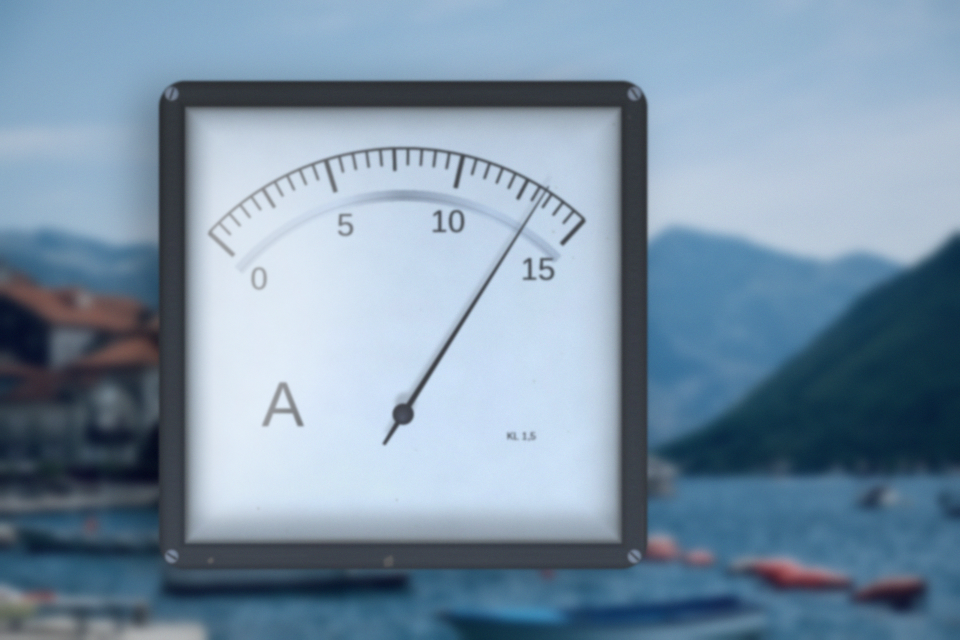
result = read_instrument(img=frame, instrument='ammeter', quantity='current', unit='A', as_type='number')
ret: 13.25 A
